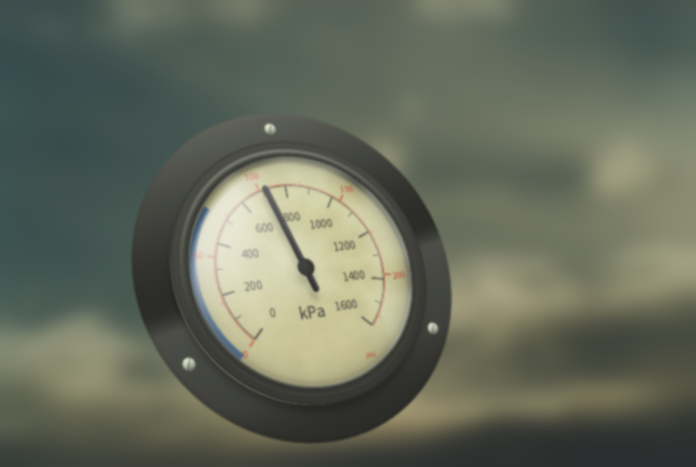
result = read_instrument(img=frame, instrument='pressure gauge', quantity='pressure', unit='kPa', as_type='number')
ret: 700 kPa
